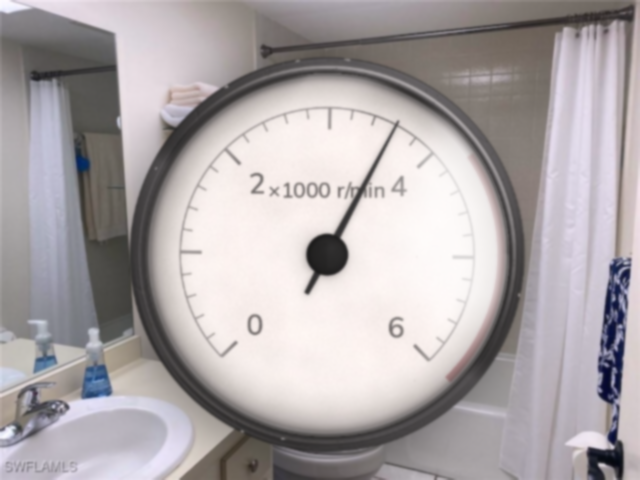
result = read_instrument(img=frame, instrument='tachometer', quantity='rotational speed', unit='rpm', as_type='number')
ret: 3600 rpm
